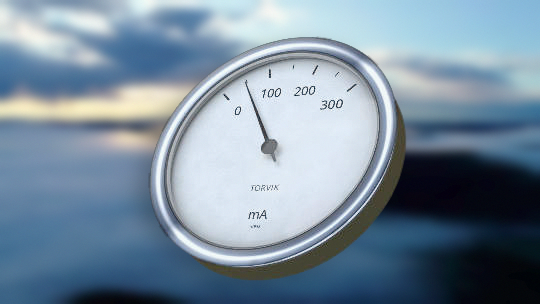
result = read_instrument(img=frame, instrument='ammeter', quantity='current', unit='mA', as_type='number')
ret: 50 mA
